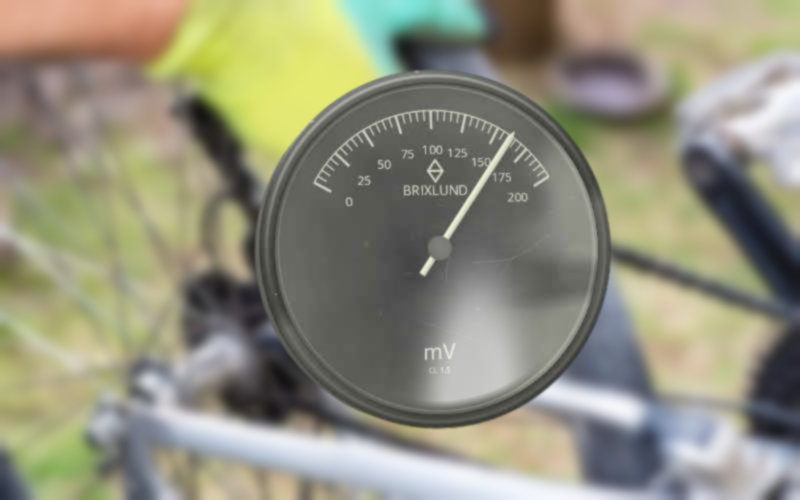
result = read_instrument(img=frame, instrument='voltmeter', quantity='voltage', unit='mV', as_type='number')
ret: 160 mV
